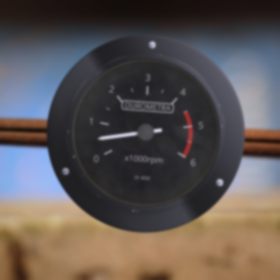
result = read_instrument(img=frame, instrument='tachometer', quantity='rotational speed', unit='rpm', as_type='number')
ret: 500 rpm
